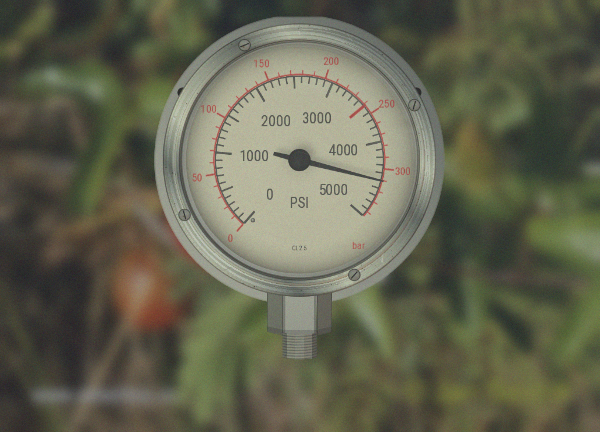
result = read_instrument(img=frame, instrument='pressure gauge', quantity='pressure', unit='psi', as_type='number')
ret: 4500 psi
